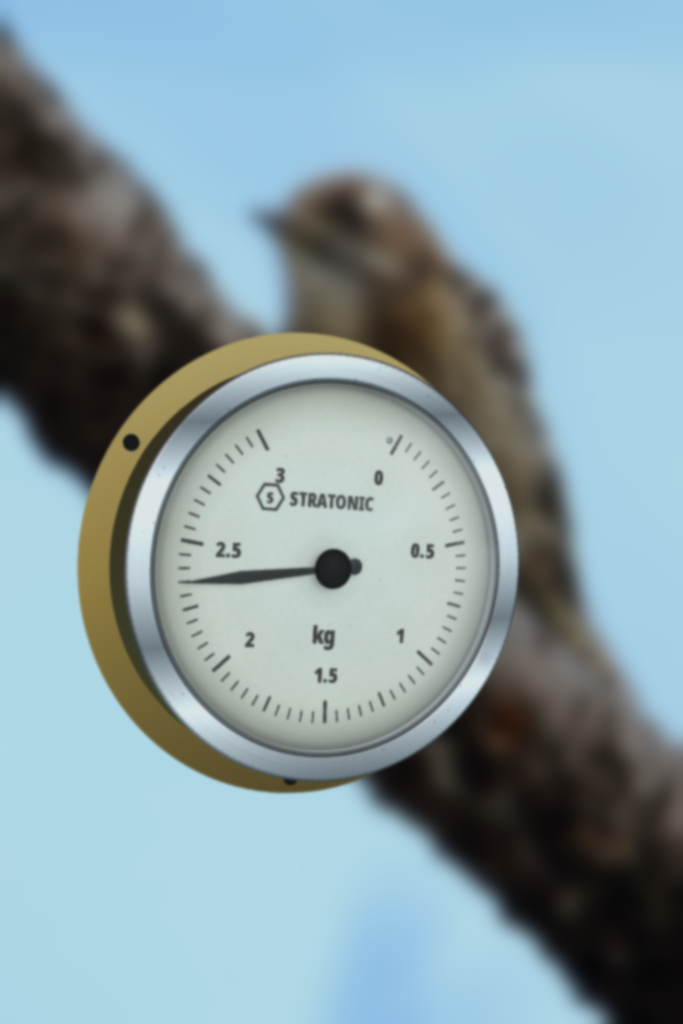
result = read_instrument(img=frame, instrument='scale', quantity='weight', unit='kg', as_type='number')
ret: 2.35 kg
